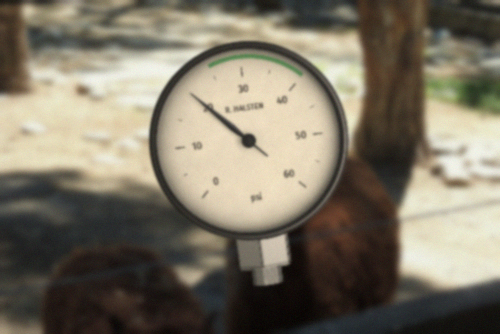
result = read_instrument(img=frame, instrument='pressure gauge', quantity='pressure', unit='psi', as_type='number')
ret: 20 psi
